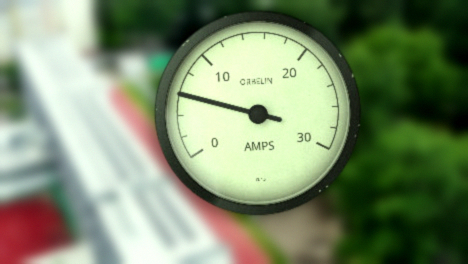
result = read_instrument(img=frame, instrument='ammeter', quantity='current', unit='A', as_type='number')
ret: 6 A
